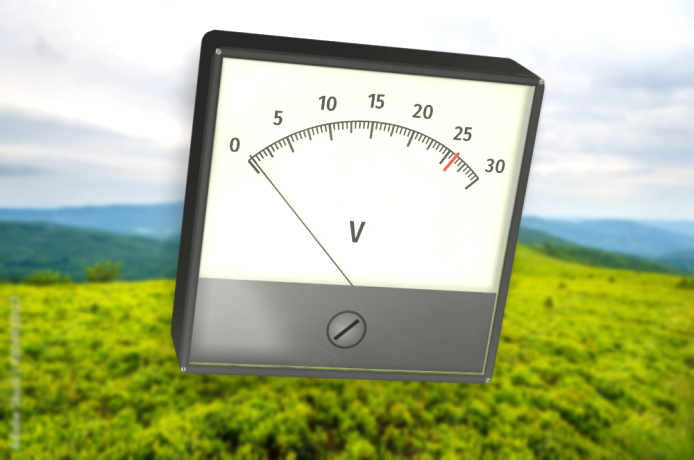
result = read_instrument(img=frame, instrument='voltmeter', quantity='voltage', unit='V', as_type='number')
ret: 0.5 V
